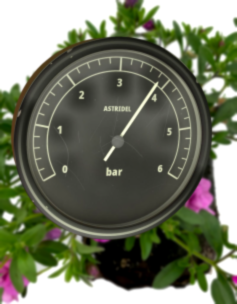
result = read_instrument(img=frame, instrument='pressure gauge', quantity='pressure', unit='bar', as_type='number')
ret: 3.8 bar
